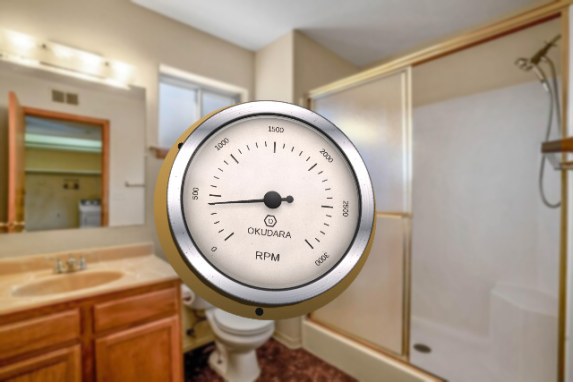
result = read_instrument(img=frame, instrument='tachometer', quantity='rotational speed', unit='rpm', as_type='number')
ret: 400 rpm
